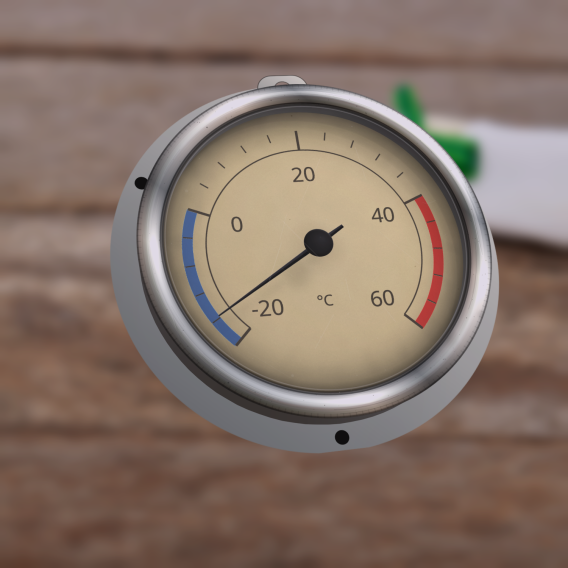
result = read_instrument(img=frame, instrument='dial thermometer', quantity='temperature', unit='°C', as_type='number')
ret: -16 °C
